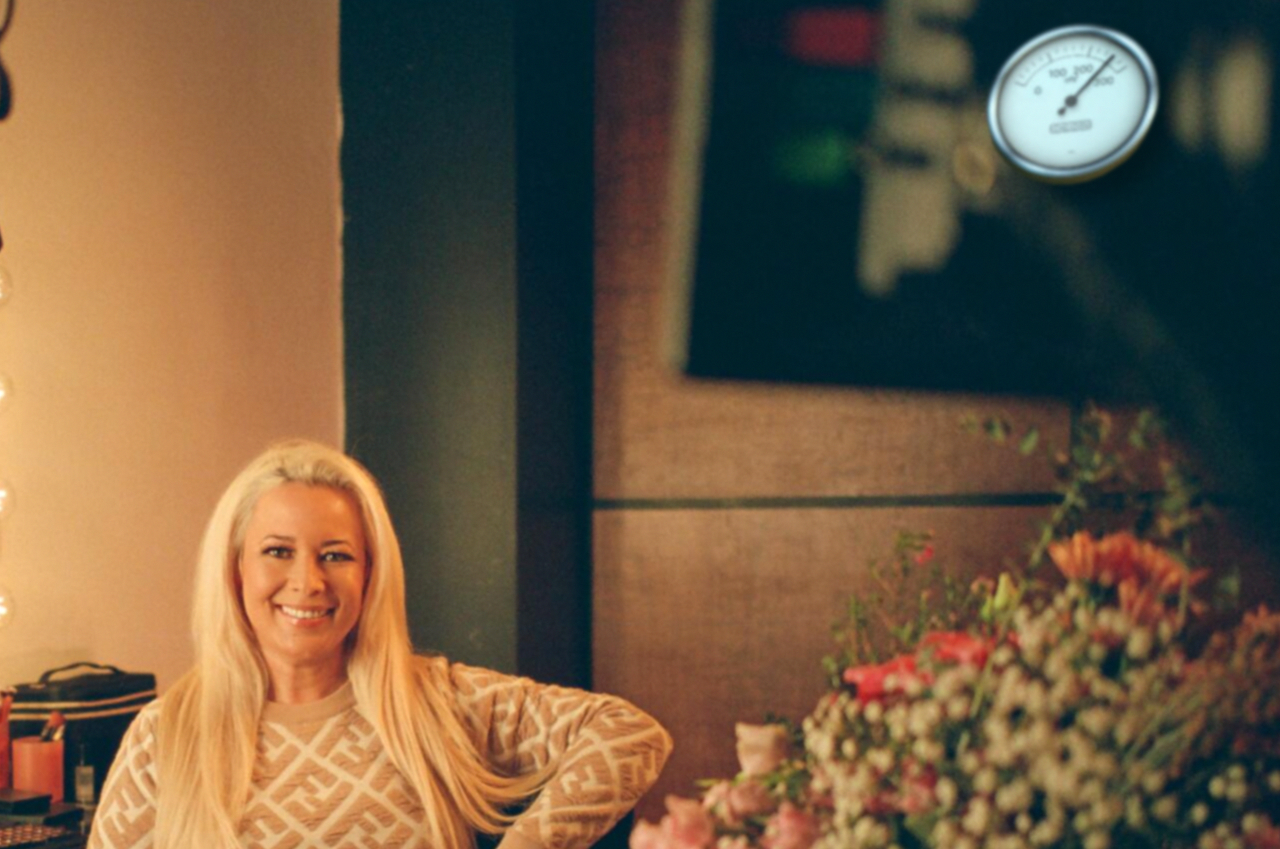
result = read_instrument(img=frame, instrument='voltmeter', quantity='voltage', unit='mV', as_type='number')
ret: 260 mV
